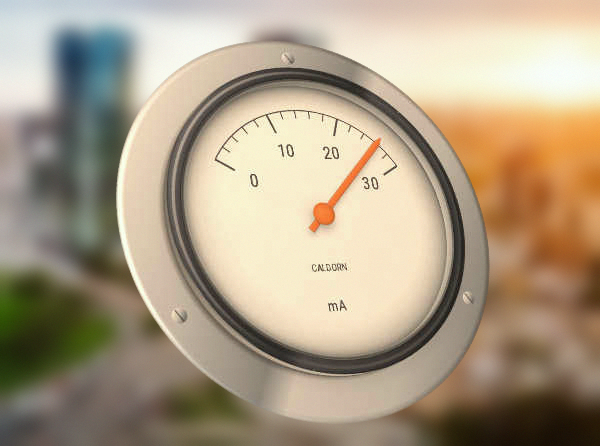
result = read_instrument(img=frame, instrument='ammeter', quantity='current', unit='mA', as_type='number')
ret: 26 mA
